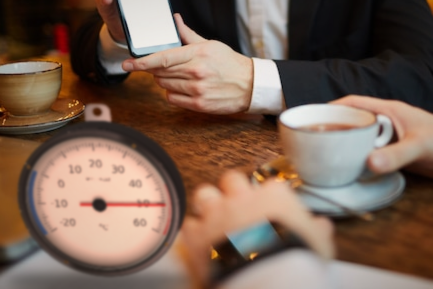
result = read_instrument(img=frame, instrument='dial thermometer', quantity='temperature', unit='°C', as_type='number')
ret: 50 °C
